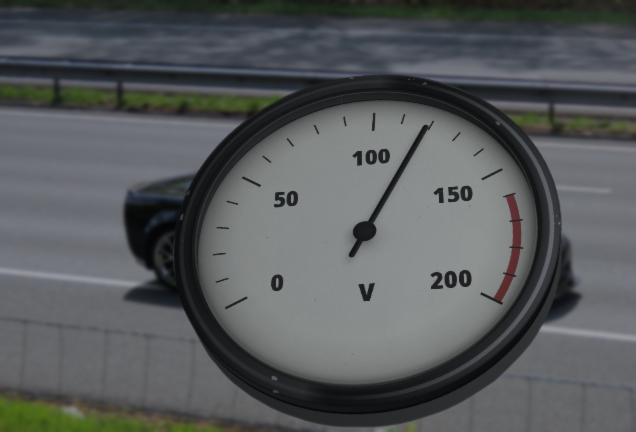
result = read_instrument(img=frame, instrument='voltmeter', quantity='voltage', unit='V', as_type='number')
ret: 120 V
